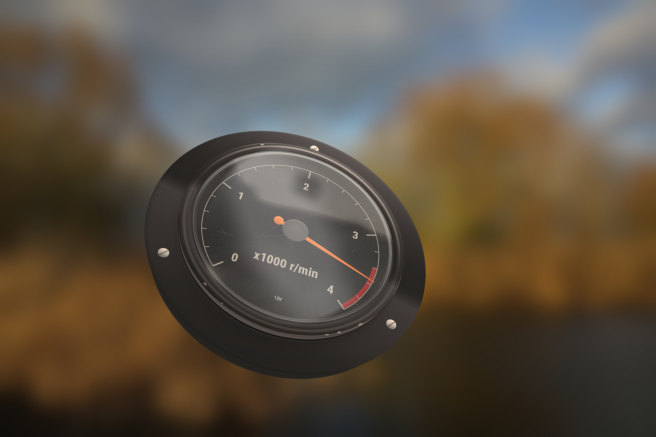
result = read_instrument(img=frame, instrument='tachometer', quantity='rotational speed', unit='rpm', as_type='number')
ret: 3600 rpm
